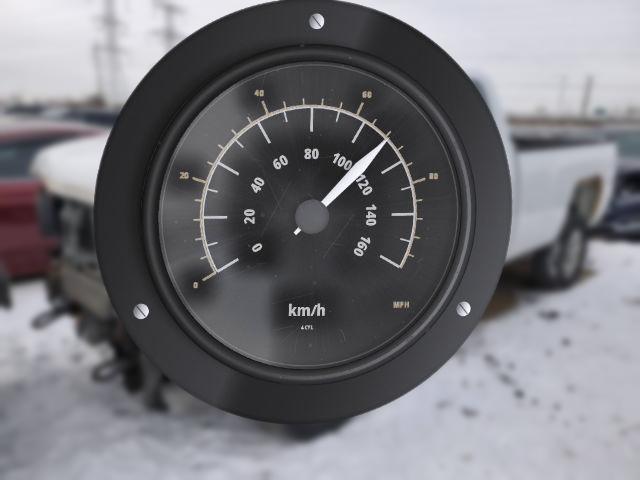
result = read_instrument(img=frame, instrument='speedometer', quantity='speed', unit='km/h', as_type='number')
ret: 110 km/h
